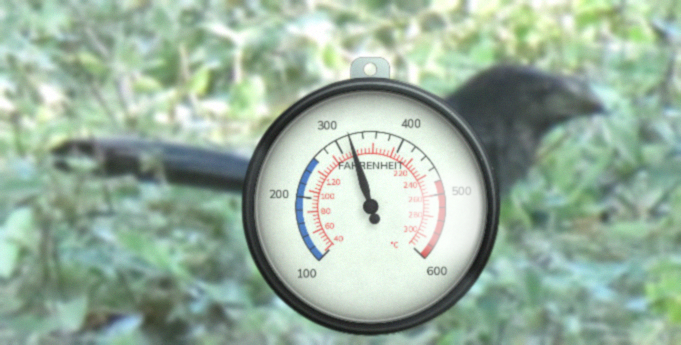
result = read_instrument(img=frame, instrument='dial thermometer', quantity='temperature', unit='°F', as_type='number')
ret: 320 °F
